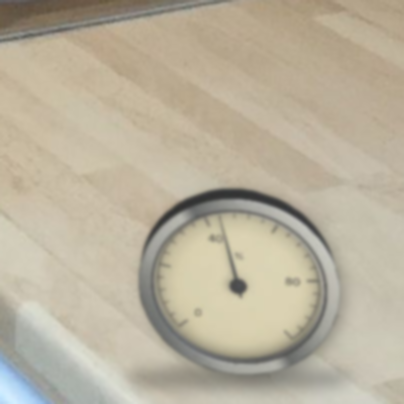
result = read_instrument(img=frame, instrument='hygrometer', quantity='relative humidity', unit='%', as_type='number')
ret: 44 %
